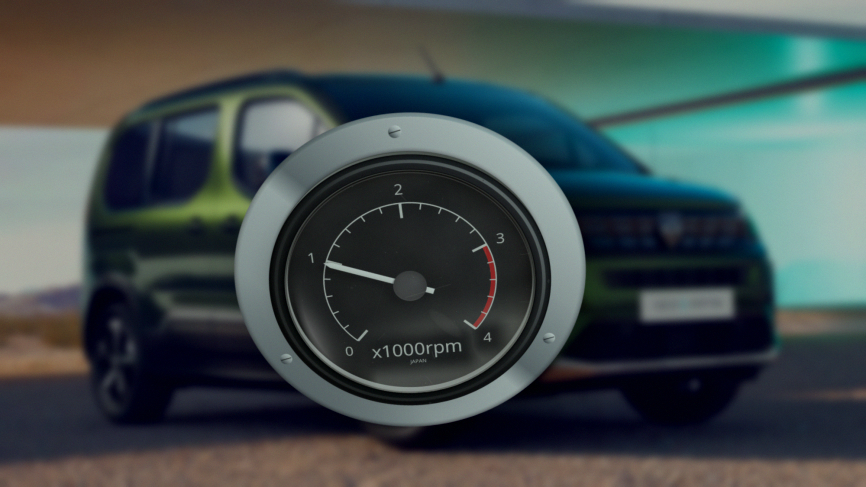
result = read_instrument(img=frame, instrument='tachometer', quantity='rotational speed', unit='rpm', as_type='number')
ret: 1000 rpm
